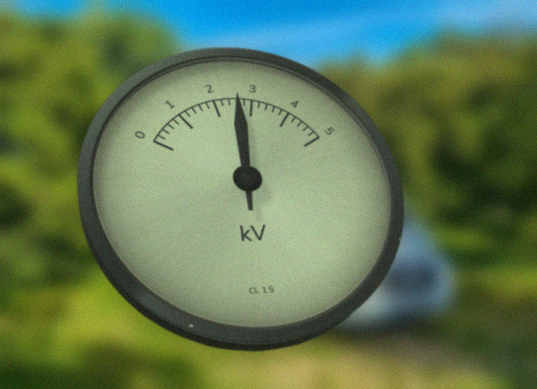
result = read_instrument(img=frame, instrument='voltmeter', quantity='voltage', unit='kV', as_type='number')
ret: 2.6 kV
